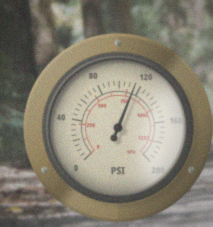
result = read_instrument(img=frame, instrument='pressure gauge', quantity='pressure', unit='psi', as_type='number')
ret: 115 psi
